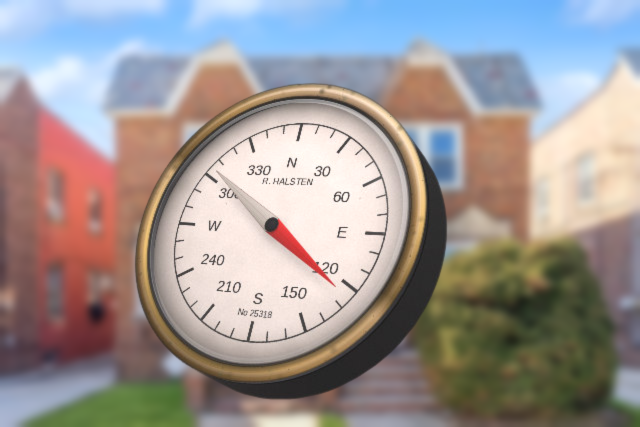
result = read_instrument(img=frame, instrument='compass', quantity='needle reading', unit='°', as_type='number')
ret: 125 °
